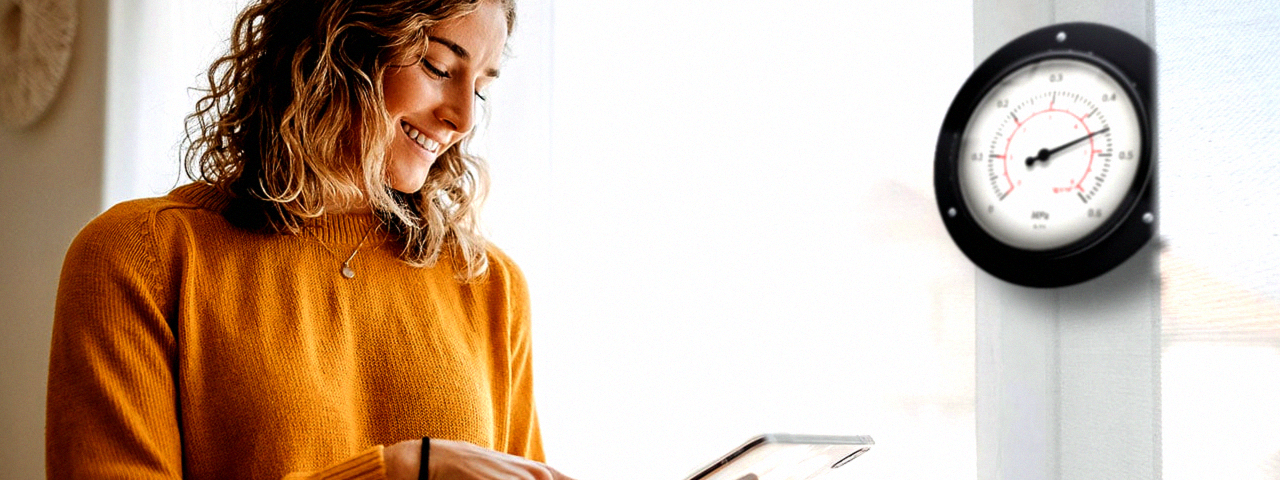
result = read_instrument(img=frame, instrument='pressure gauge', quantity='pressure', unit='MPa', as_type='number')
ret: 0.45 MPa
